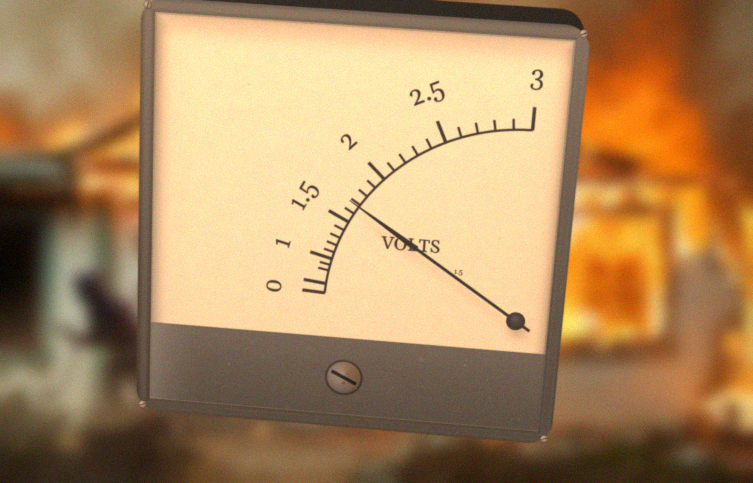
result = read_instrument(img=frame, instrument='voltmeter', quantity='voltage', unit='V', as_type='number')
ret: 1.7 V
